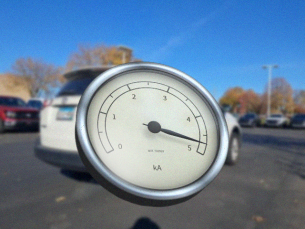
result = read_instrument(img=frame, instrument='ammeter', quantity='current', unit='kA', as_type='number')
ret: 4.75 kA
